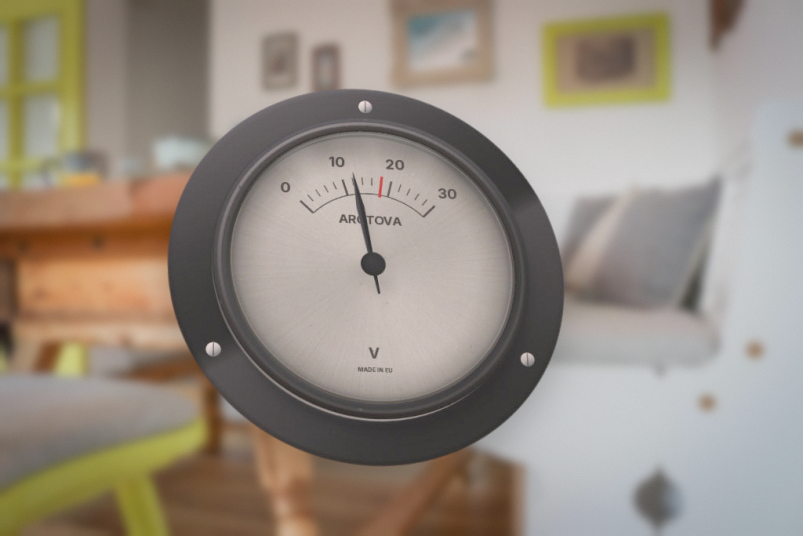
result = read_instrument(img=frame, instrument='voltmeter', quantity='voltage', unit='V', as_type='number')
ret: 12 V
